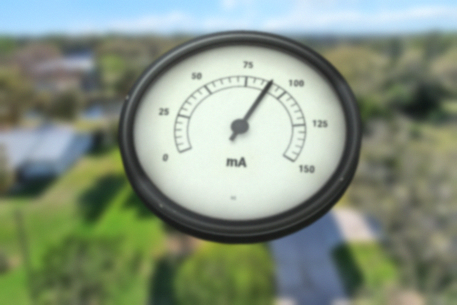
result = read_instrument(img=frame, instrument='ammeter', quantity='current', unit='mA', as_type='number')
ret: 90 mA
